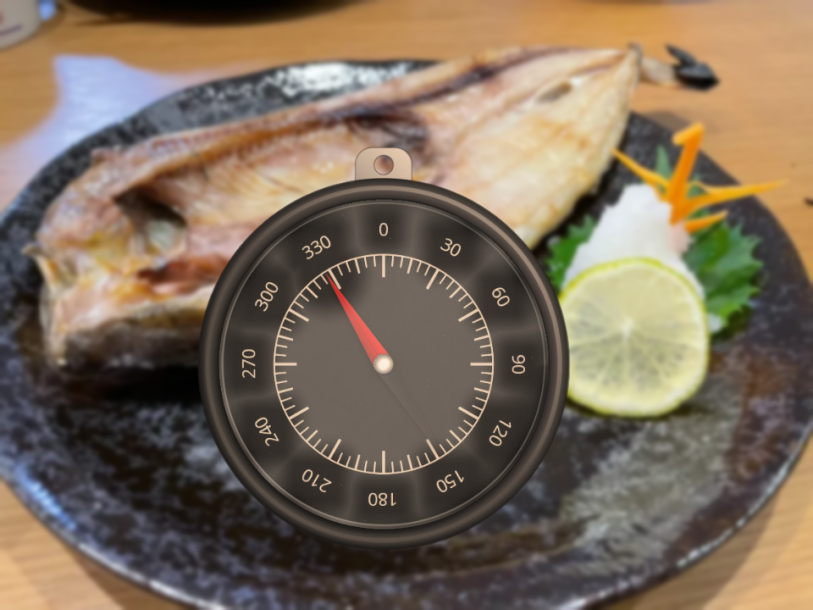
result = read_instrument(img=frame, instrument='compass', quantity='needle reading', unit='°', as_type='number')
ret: 327.5 °
